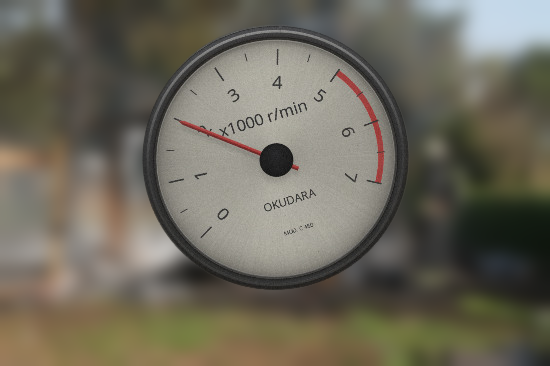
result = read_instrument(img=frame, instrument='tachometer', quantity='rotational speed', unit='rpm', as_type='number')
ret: 2000 rpm
